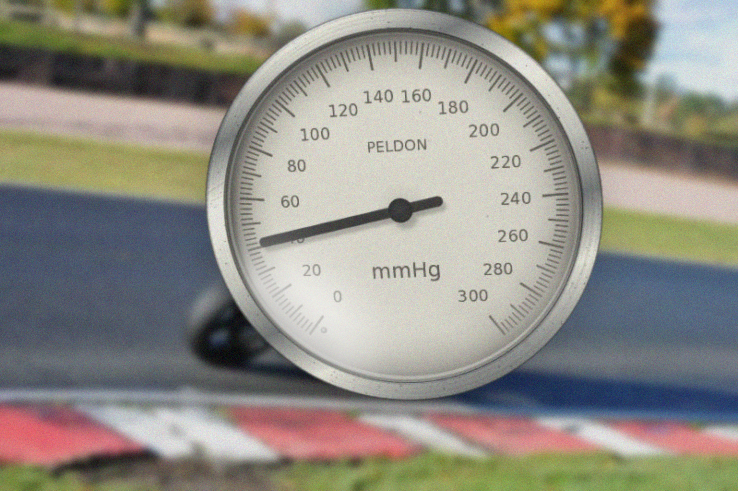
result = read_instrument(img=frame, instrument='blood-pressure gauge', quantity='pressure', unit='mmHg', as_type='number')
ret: 42 mmHg
